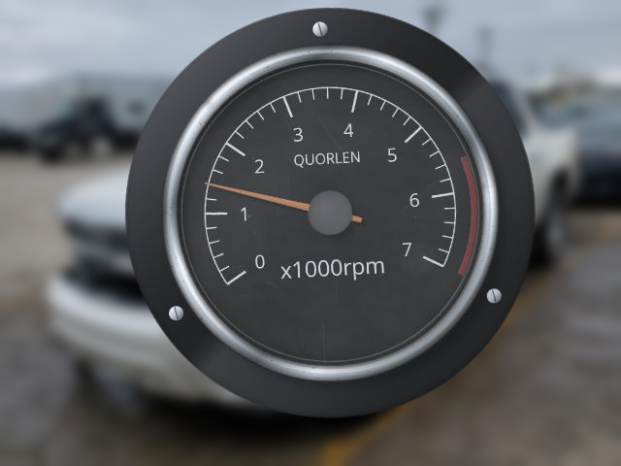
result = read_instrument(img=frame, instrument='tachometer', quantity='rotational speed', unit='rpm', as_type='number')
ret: 1400 rpm
